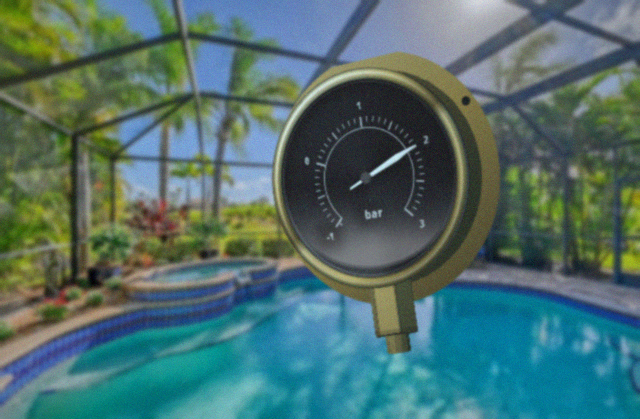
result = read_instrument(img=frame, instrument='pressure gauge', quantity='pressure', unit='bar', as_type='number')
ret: 2 bar
